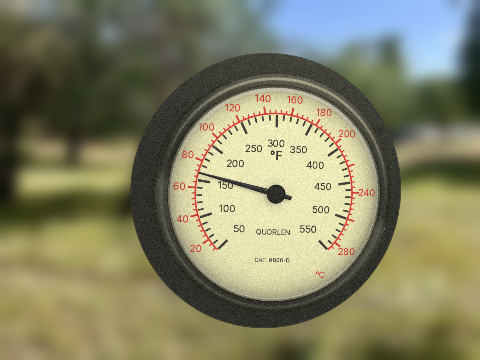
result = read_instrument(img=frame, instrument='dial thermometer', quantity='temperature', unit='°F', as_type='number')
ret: 160 °F
